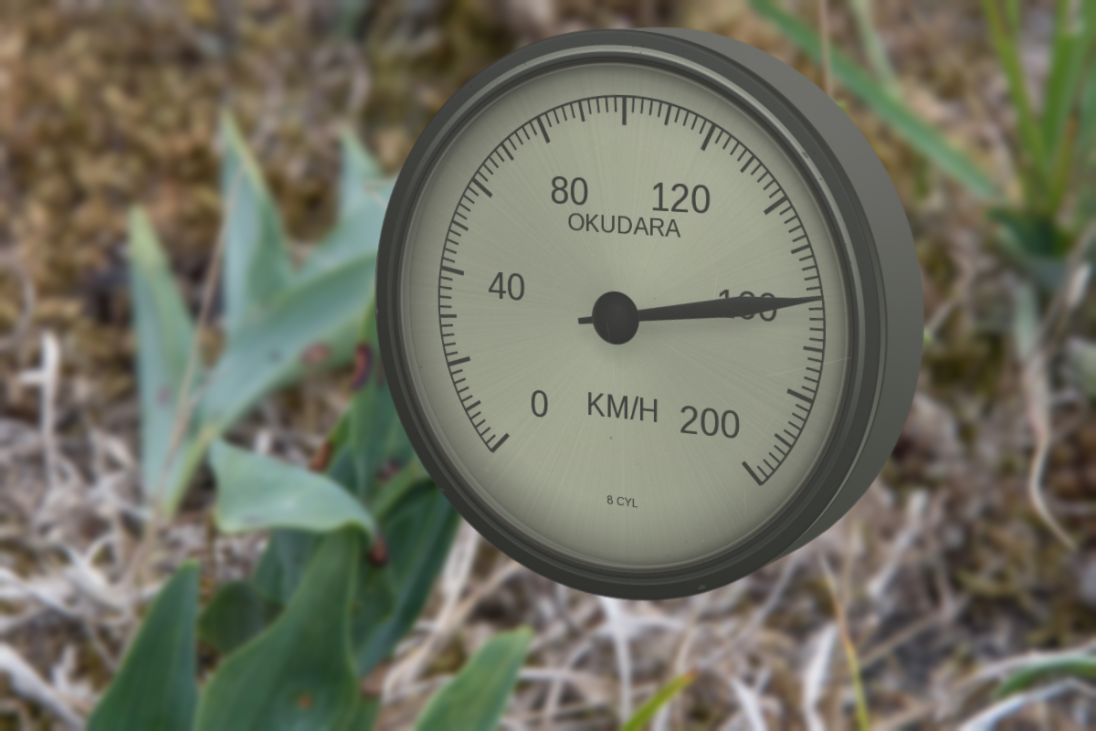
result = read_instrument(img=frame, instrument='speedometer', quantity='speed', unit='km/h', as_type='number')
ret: 160 km/h
